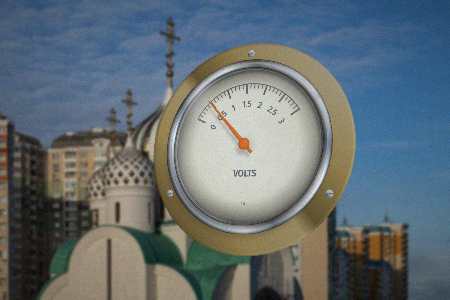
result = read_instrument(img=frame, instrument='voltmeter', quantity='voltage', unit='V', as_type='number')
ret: 0.5 V
